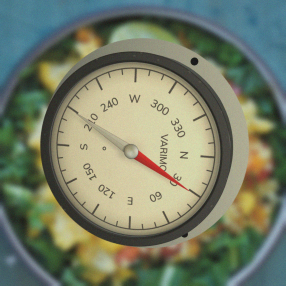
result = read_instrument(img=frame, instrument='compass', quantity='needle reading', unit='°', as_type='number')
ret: 30 °
